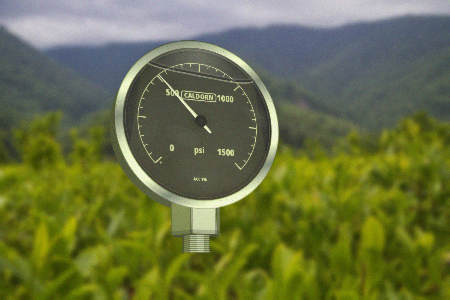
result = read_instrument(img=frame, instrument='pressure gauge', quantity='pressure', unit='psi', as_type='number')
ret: 500 psi
